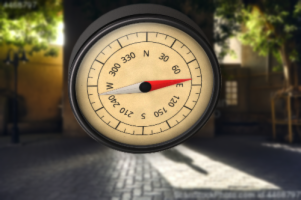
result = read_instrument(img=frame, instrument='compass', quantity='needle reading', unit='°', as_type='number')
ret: 80 °
